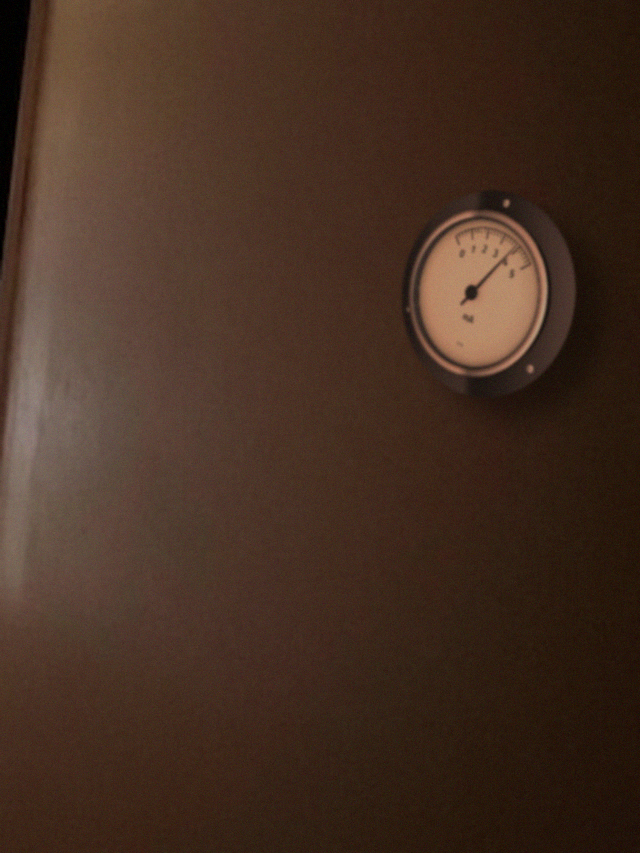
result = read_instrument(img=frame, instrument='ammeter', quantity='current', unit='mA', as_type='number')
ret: 4 mA
